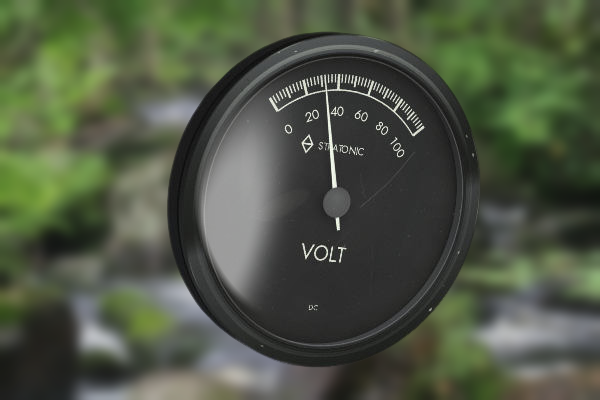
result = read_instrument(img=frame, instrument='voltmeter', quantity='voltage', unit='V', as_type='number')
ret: 30 V
